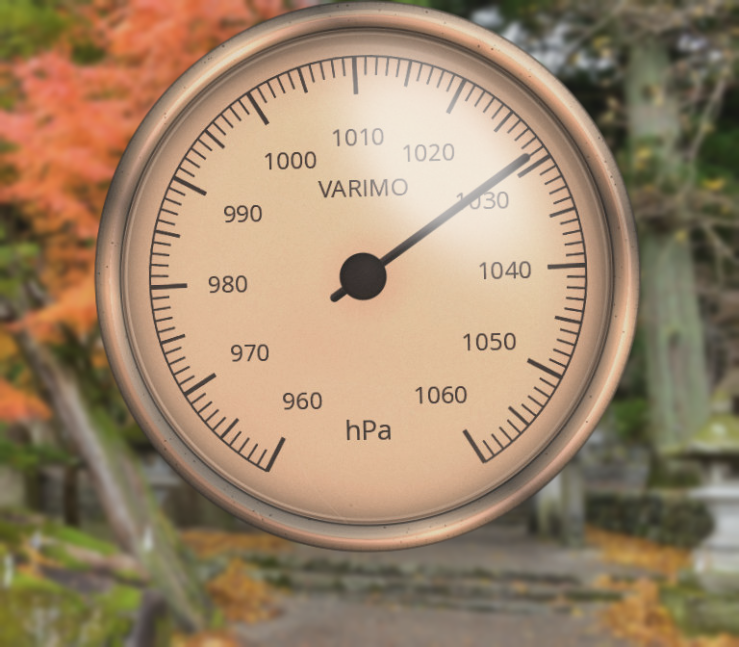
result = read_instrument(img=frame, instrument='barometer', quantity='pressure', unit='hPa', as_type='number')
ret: 1029 hPa
